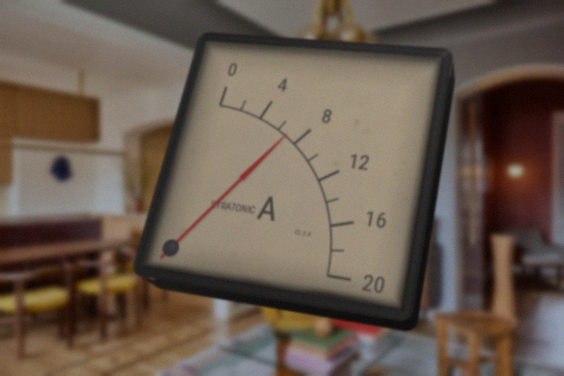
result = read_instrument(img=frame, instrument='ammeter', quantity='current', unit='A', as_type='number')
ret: 7 A
